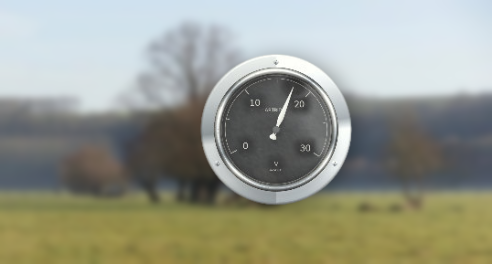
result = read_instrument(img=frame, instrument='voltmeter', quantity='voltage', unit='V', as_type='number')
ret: 17.5 V
